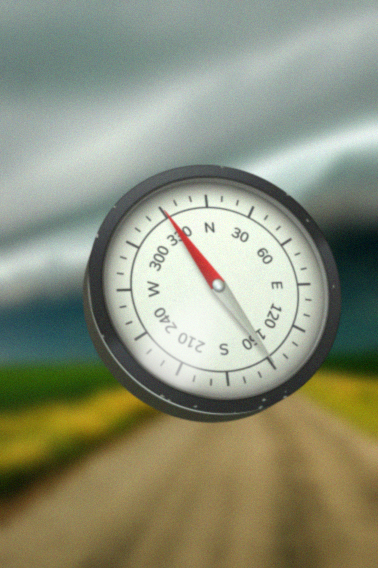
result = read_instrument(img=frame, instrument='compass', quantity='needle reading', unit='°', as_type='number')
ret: 330 °
